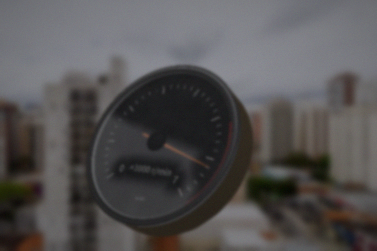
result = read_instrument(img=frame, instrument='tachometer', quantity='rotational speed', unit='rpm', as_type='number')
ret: 6200 rpm
